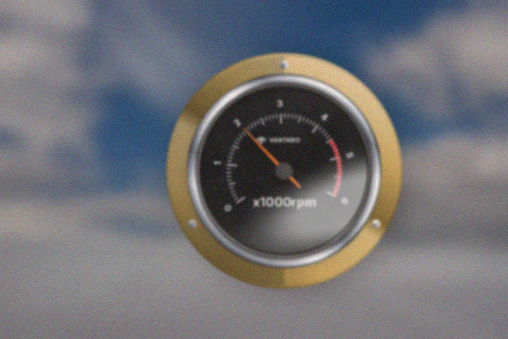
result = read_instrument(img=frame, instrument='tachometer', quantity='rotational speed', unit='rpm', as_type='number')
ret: 2000 rpm
